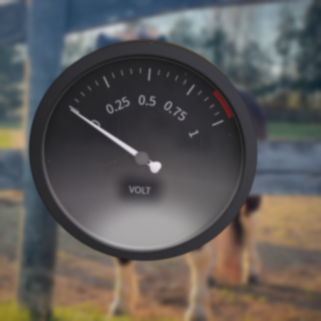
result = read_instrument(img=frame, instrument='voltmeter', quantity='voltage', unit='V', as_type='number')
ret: 0 V
